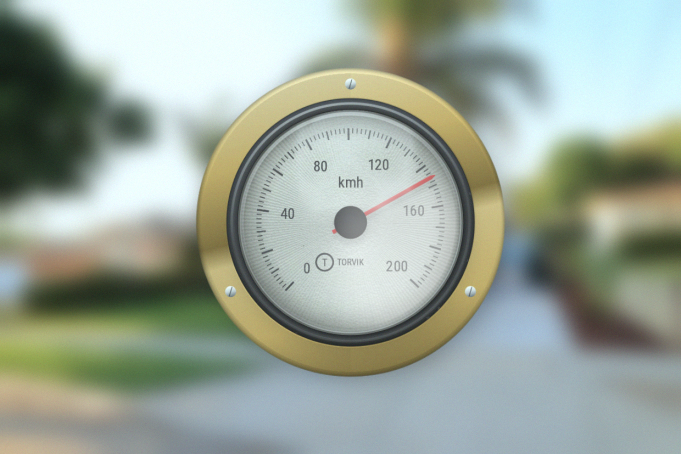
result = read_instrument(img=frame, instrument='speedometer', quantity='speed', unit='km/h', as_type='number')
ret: 146 km/h
